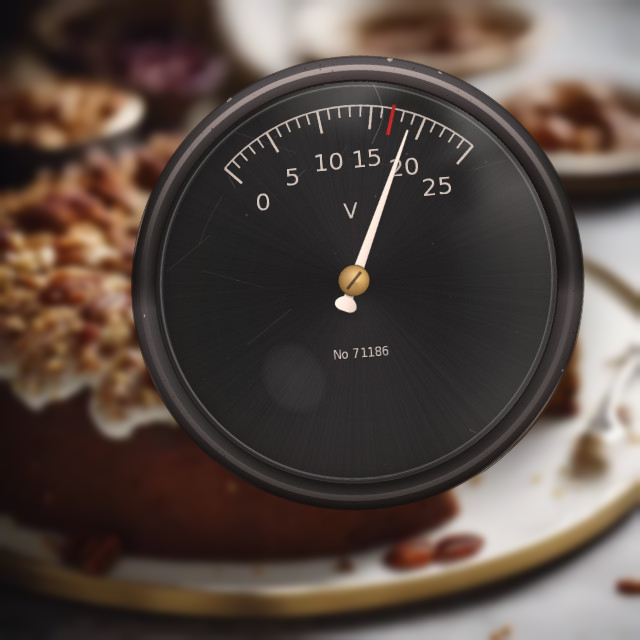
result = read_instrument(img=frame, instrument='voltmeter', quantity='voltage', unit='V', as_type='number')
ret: 19 V
